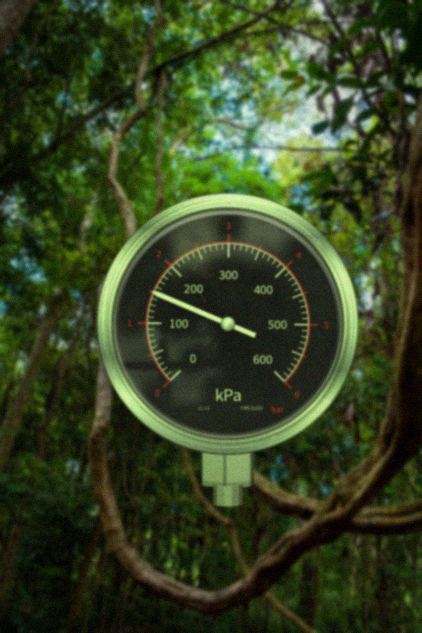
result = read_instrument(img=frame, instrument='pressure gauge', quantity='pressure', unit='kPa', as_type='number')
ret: 150 kPa
